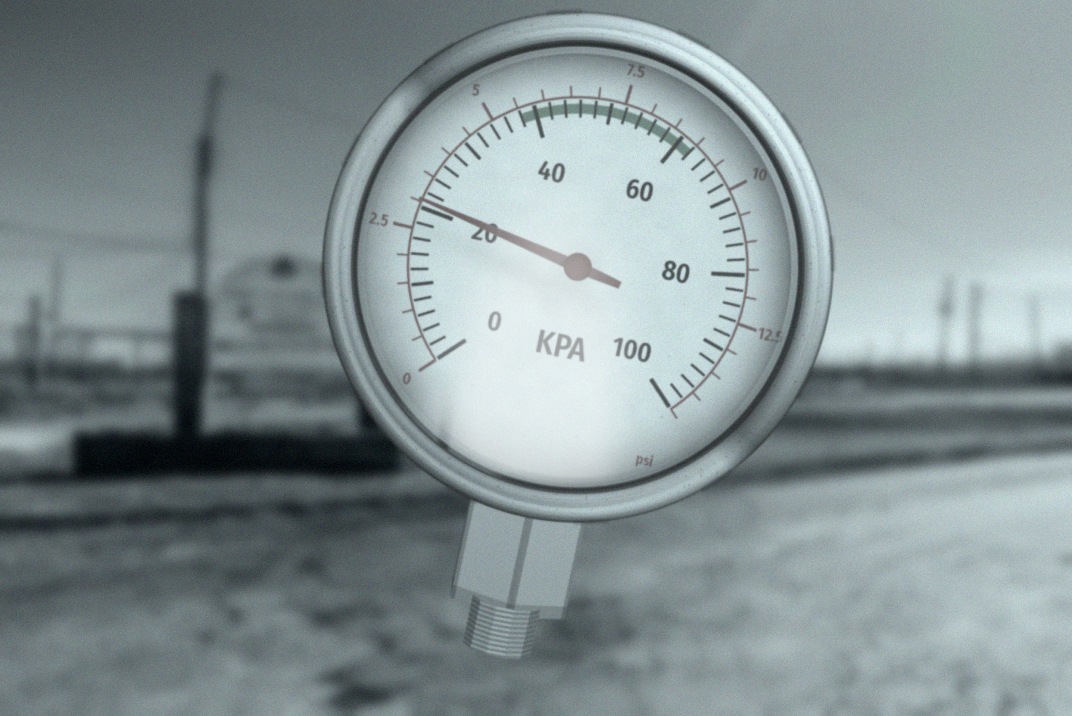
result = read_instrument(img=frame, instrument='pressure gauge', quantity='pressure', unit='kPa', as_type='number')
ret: 21 kPa
